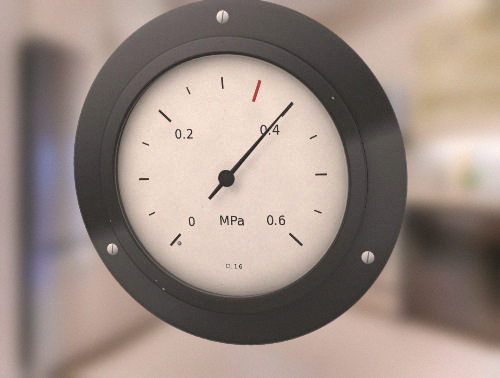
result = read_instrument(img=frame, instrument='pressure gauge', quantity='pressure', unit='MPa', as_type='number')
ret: 0.4 MPa
